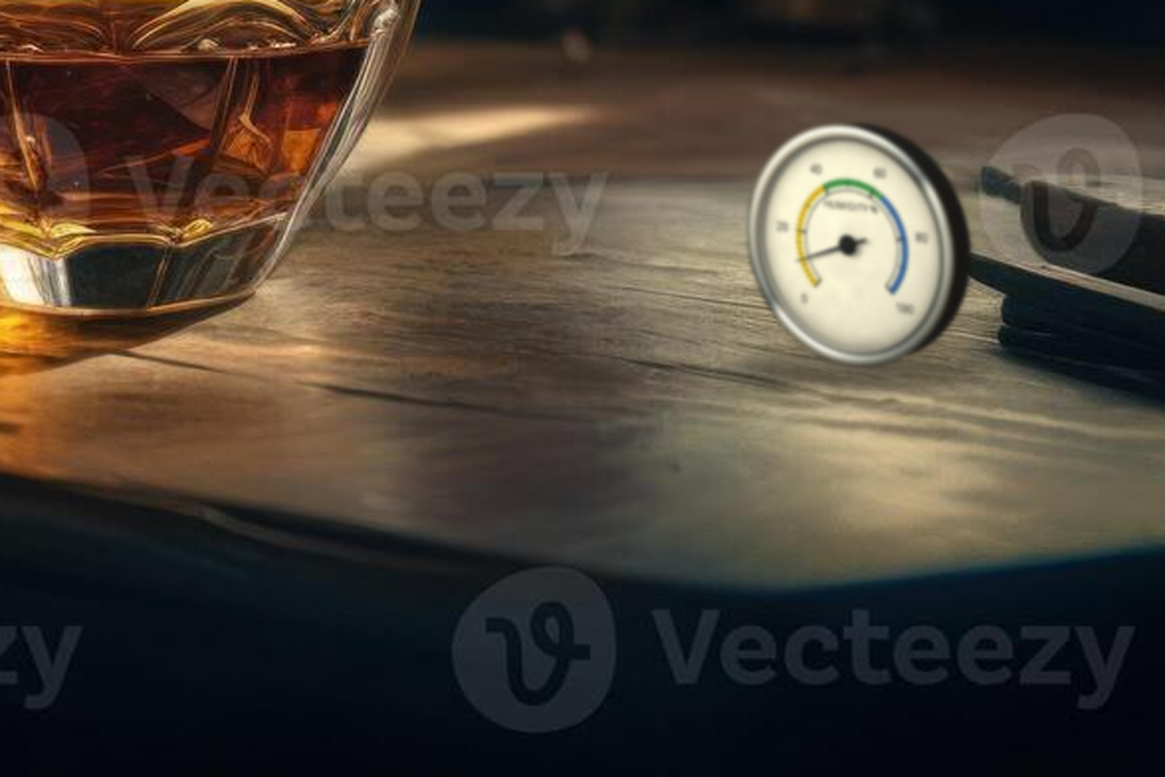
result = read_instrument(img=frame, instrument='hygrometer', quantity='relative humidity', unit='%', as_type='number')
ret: 10 %
